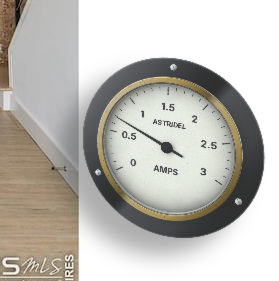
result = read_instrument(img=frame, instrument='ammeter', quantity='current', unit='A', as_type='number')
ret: 0.7 A
